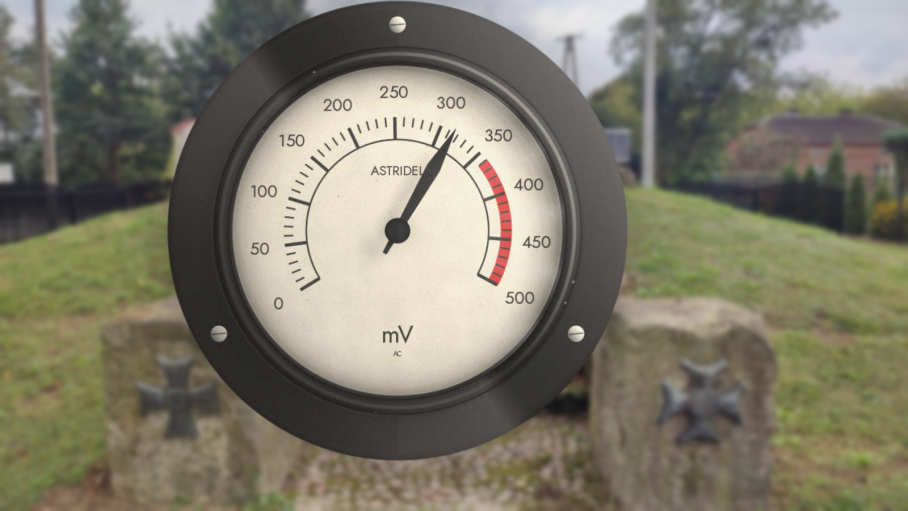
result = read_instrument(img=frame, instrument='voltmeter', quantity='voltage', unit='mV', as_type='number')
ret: 315 mV
